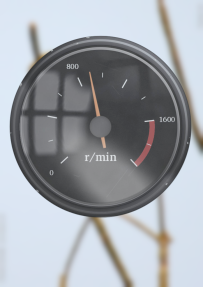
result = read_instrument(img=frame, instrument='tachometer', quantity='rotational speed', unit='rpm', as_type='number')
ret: 900 rpm
